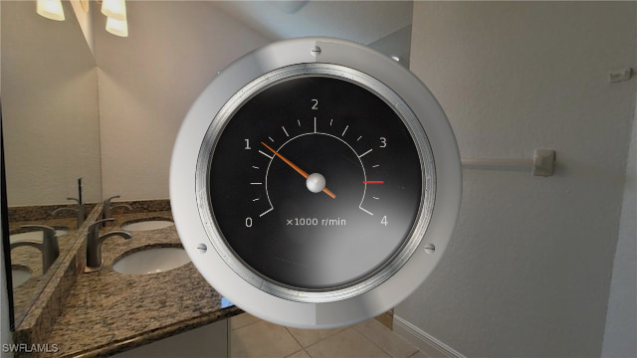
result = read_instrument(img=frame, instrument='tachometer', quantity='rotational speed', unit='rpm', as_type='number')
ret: 1125 rpm
